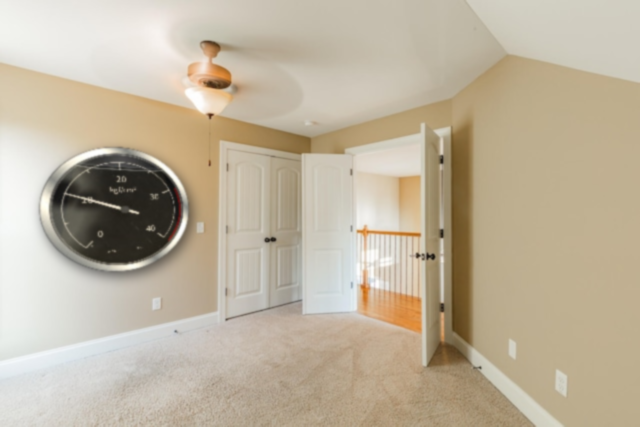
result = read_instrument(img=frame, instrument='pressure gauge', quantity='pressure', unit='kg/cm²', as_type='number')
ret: 10 kg/cm²
